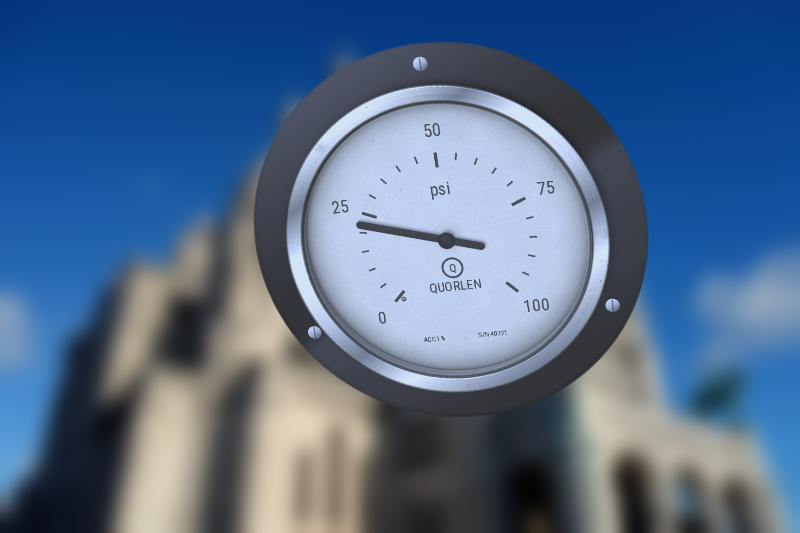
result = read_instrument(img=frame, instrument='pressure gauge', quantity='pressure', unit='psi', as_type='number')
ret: 22.5 psi
